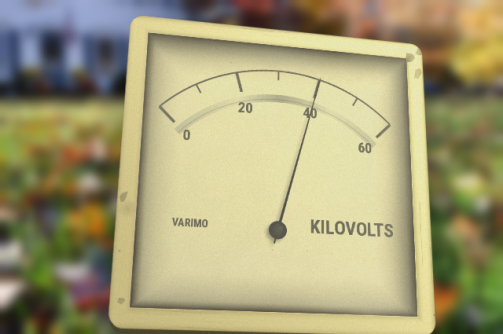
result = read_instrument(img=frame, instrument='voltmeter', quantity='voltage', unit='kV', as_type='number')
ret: 40 kV
